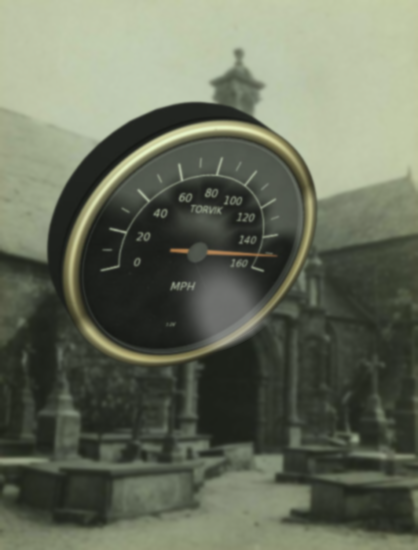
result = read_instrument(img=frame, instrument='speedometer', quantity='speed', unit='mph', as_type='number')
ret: 150 mph
